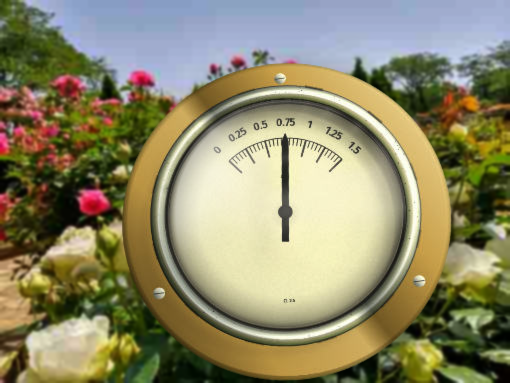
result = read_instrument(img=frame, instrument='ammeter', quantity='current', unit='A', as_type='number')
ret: 0.75 A
